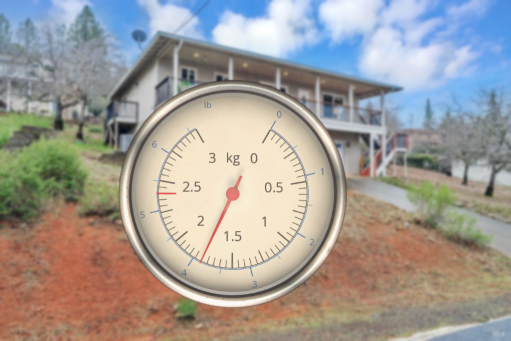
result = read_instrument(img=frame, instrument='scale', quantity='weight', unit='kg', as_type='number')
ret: 1.75 kg
